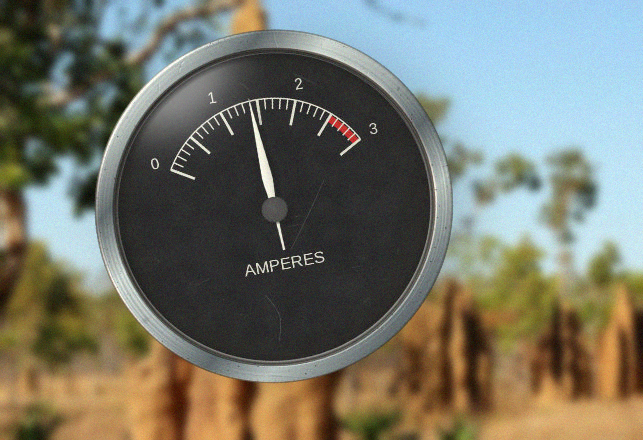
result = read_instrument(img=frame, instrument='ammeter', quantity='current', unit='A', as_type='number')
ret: 1.4 A
